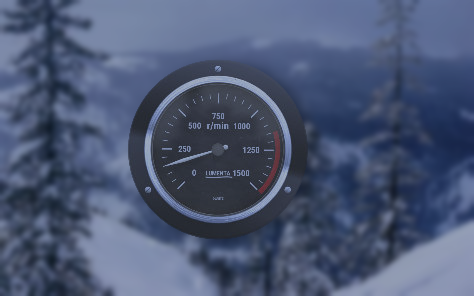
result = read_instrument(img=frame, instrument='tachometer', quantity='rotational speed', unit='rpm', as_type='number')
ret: 150 rpm
